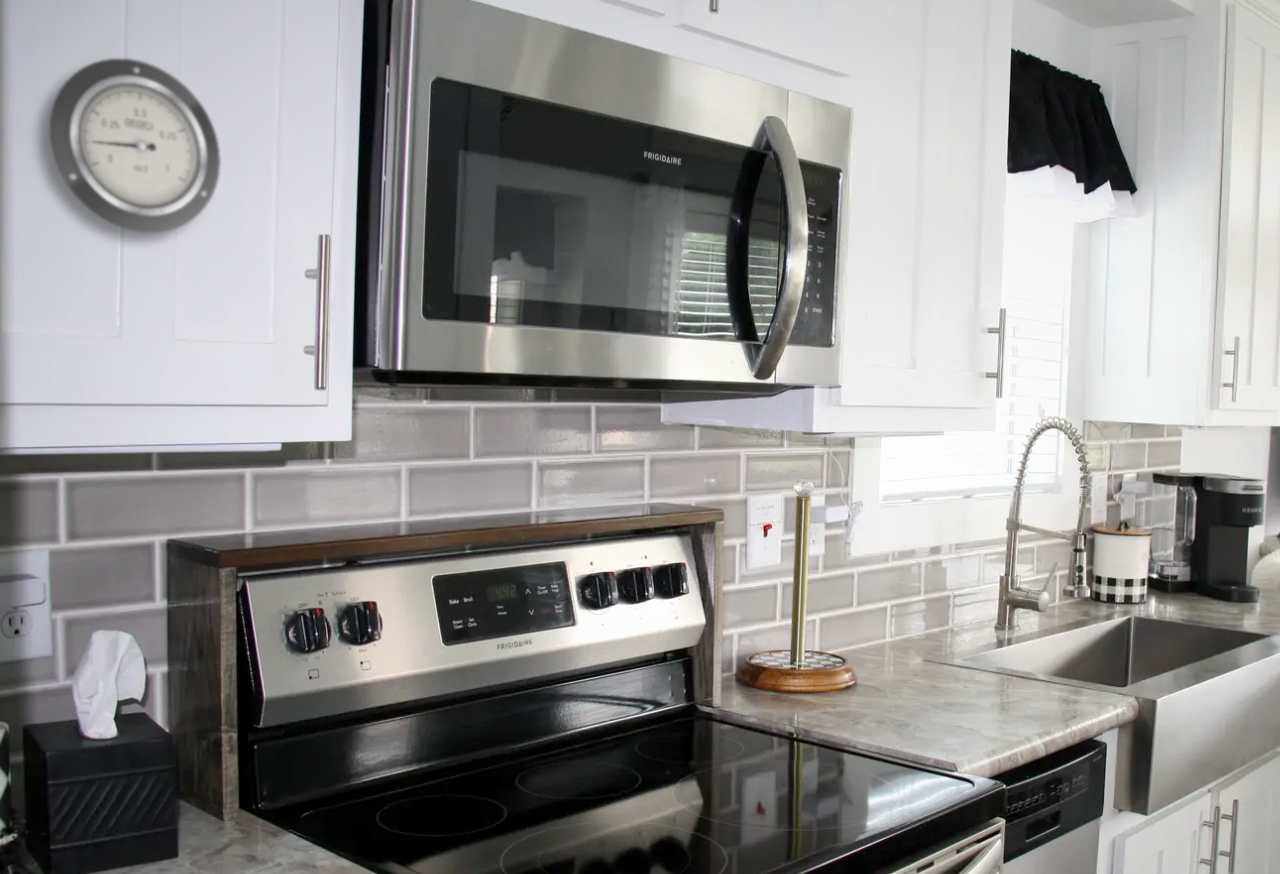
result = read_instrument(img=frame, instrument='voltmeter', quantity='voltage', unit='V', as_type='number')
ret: 0.1 V
